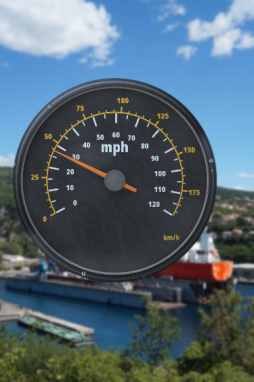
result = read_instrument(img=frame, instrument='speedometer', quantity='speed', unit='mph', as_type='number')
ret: 27.5 mph
